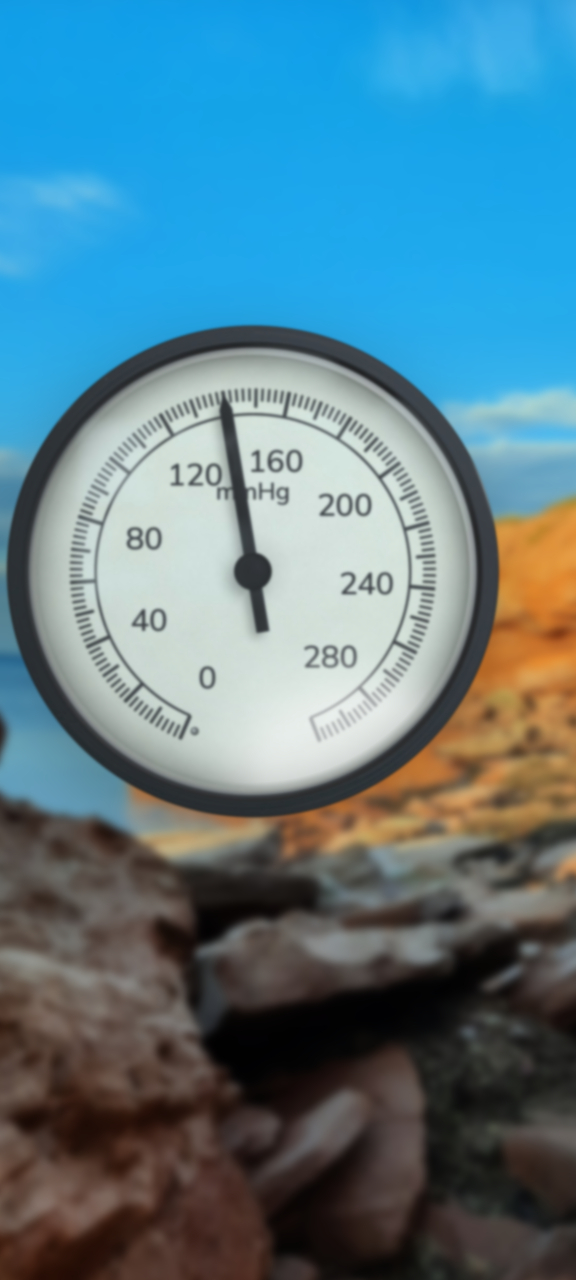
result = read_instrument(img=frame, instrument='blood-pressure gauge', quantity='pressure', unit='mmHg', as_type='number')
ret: 140 mmHg
